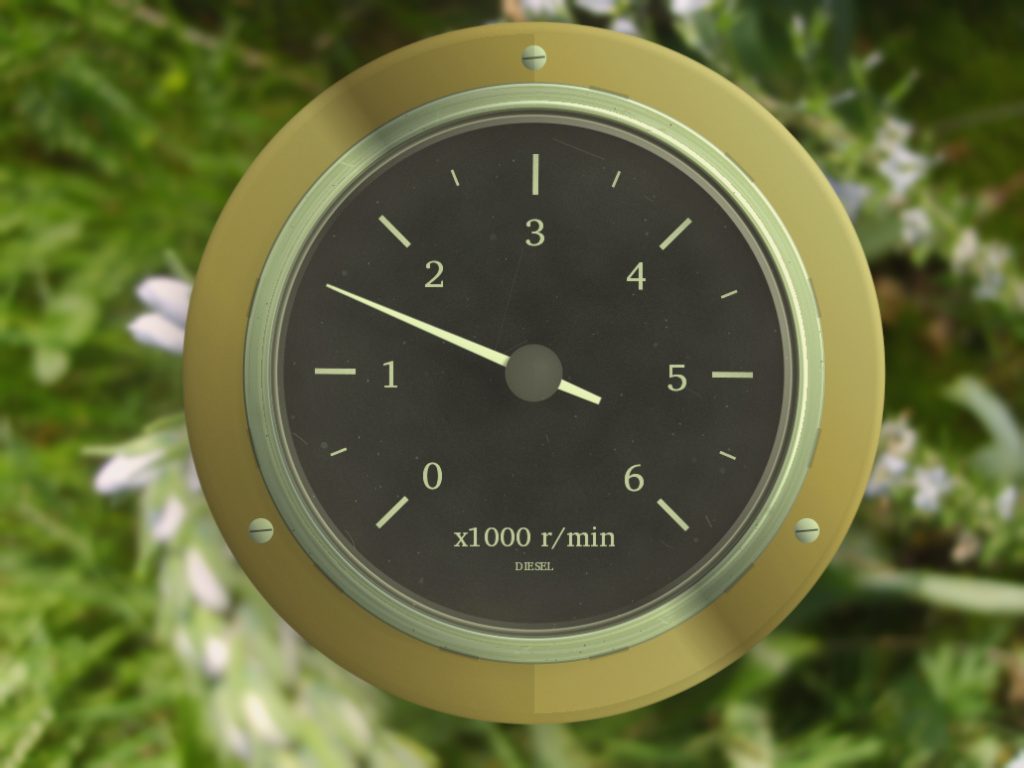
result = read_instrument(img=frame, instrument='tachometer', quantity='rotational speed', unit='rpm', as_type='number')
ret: 1500 rpm
